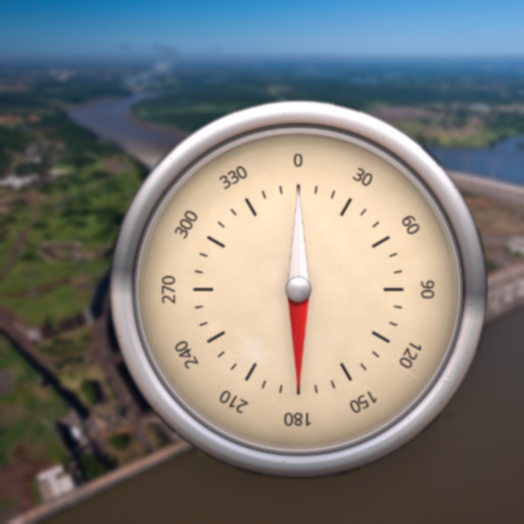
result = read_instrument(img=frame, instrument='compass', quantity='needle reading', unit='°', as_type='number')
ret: 180 °
